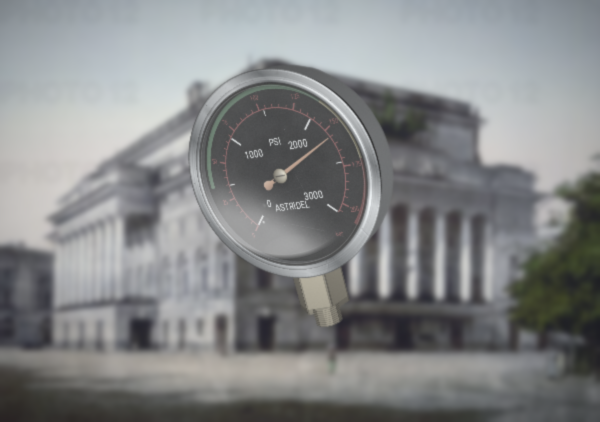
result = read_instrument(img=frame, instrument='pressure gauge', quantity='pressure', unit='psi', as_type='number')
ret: 2250 psi
